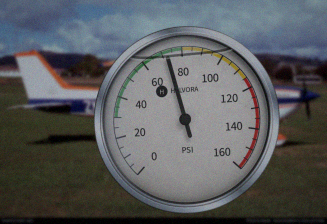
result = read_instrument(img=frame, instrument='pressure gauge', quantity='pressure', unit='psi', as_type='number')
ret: 72.5 psi
